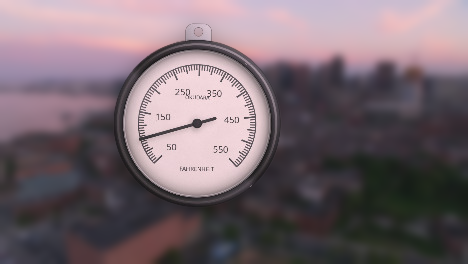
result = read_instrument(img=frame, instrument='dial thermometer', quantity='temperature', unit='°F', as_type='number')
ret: 100 °F
